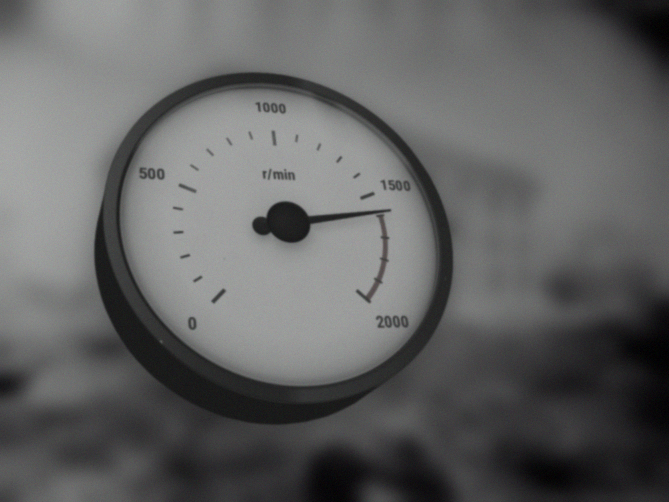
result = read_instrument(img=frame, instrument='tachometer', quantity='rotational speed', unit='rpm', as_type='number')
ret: 1600 rpm
